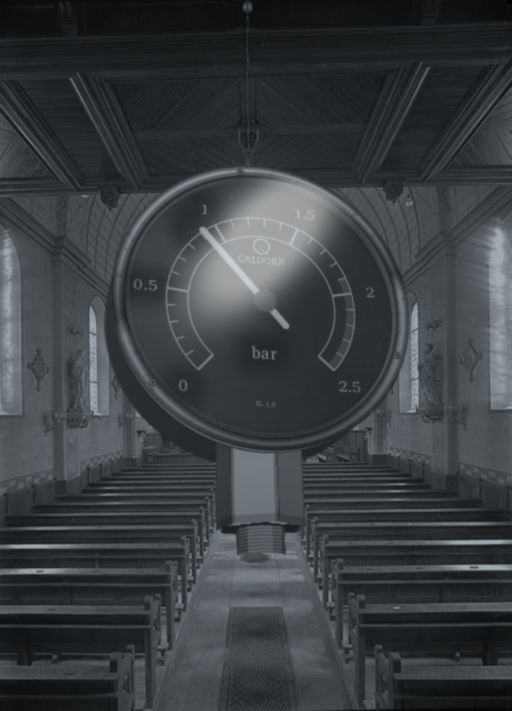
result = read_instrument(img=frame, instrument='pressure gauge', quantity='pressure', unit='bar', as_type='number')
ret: 0.9 bar
